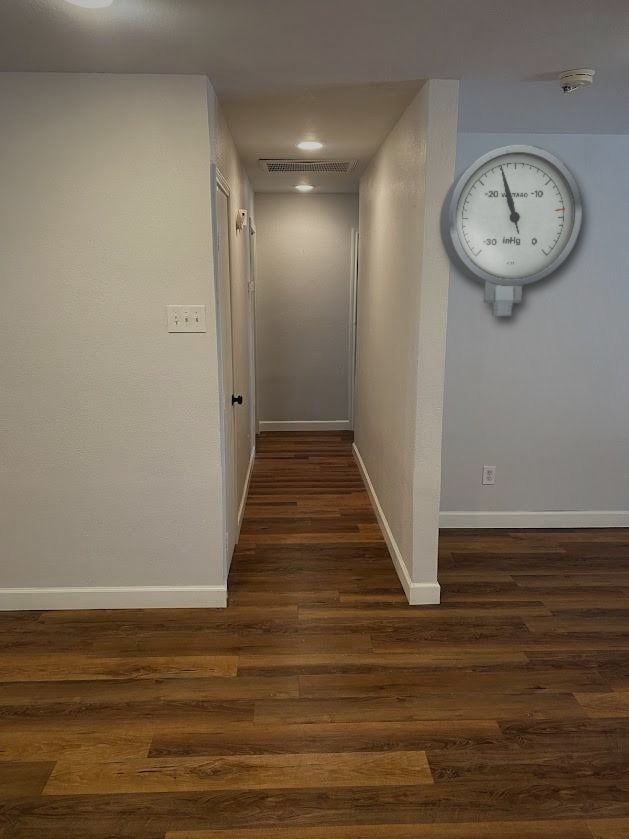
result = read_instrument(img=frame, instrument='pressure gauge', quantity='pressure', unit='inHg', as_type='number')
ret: -17 inHg
